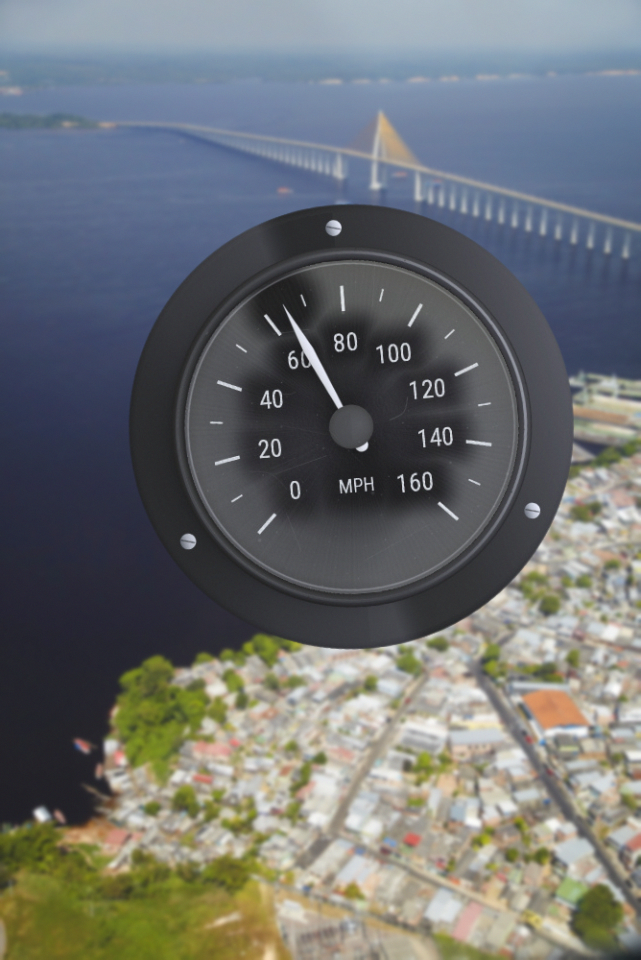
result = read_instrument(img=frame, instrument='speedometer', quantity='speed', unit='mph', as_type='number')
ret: 65 mph
